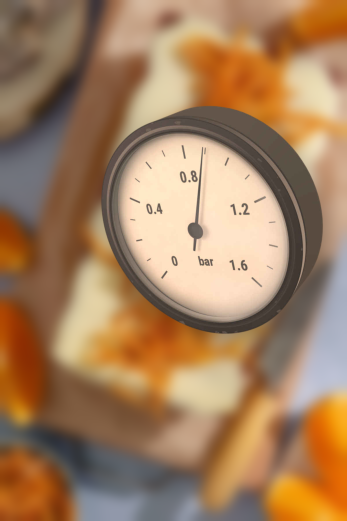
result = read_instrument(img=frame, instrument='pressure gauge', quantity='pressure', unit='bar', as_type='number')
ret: 0.9 bar
